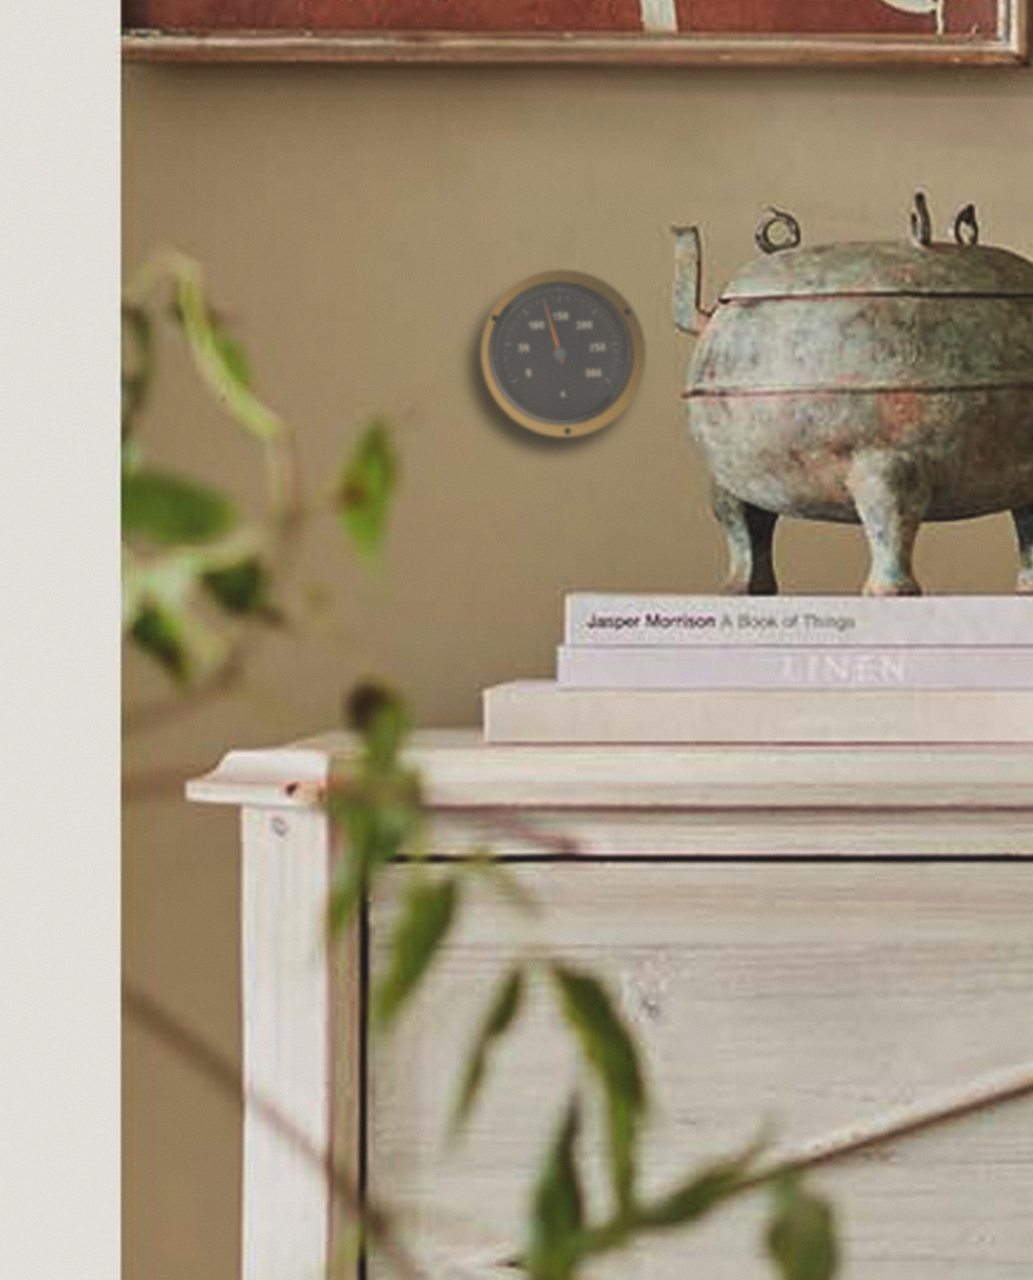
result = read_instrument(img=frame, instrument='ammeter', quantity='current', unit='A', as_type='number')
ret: 130 A
